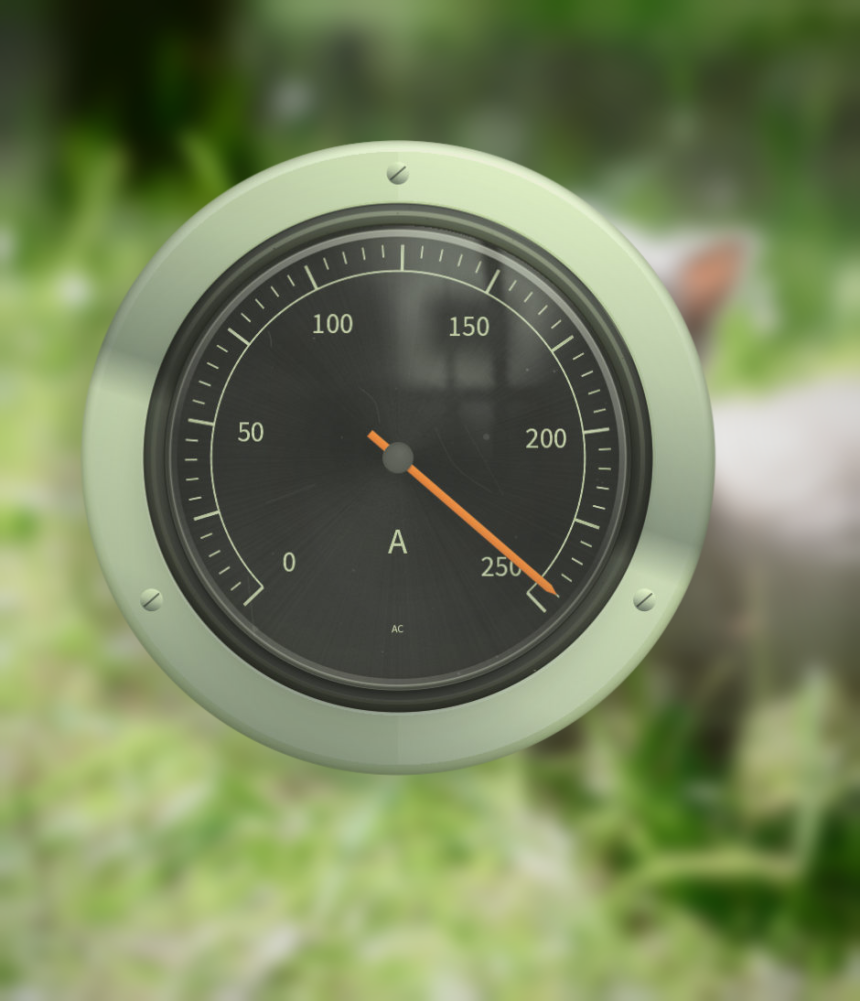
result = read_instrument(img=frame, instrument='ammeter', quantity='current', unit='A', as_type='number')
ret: 245 A
